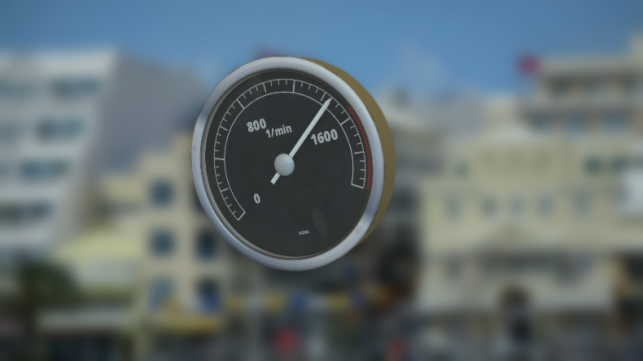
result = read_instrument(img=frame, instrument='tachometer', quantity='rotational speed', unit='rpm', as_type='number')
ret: 1450 rpm
